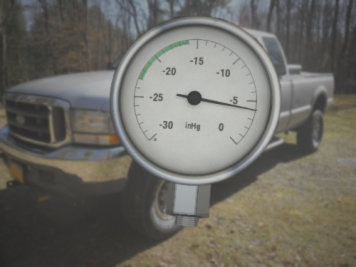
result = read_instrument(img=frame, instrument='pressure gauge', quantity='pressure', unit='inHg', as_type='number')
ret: -4 inHg
